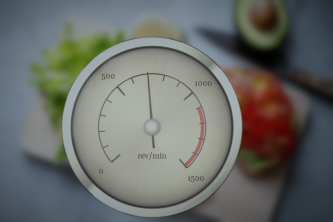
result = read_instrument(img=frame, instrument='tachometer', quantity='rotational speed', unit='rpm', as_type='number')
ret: 700 rpm
